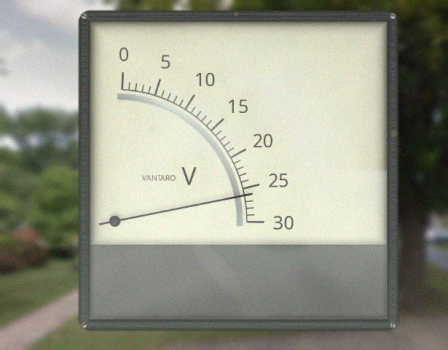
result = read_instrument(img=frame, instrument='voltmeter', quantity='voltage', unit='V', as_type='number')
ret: 26 V
